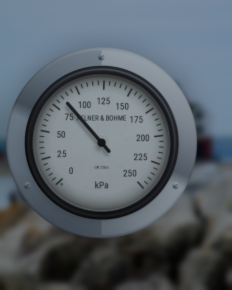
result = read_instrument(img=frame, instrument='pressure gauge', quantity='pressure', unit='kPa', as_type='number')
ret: 85 kPa
